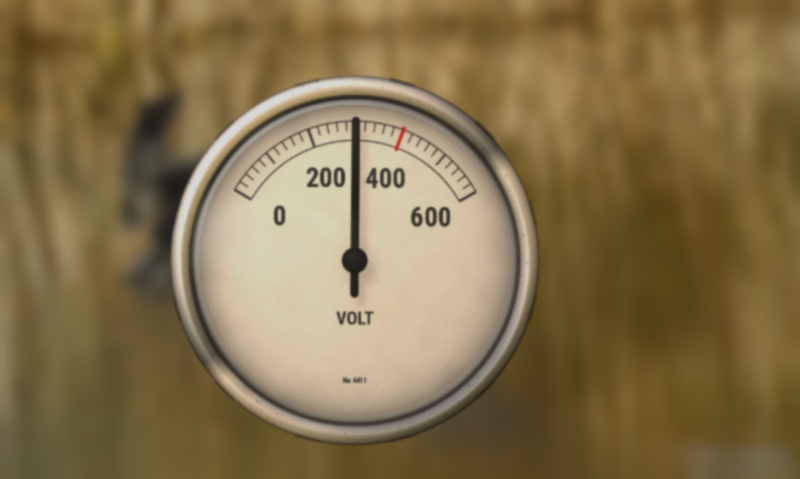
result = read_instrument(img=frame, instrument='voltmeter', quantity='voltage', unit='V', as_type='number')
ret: 300 V
